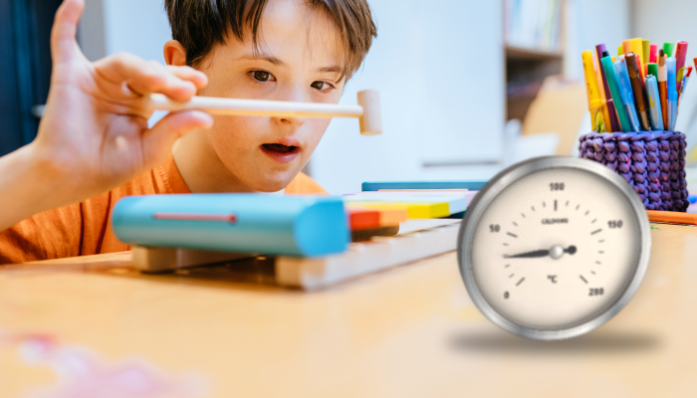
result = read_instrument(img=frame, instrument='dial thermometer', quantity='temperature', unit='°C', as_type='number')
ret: 30 °C
